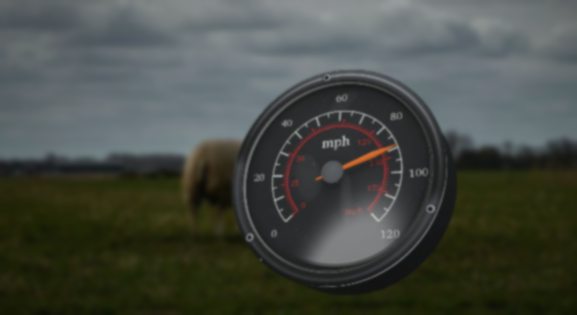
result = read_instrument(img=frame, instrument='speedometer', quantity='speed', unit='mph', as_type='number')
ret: 90 mph
